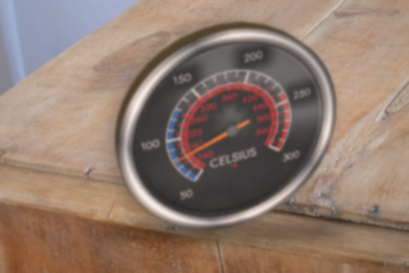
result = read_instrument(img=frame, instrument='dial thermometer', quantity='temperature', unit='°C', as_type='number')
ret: 80 °C
